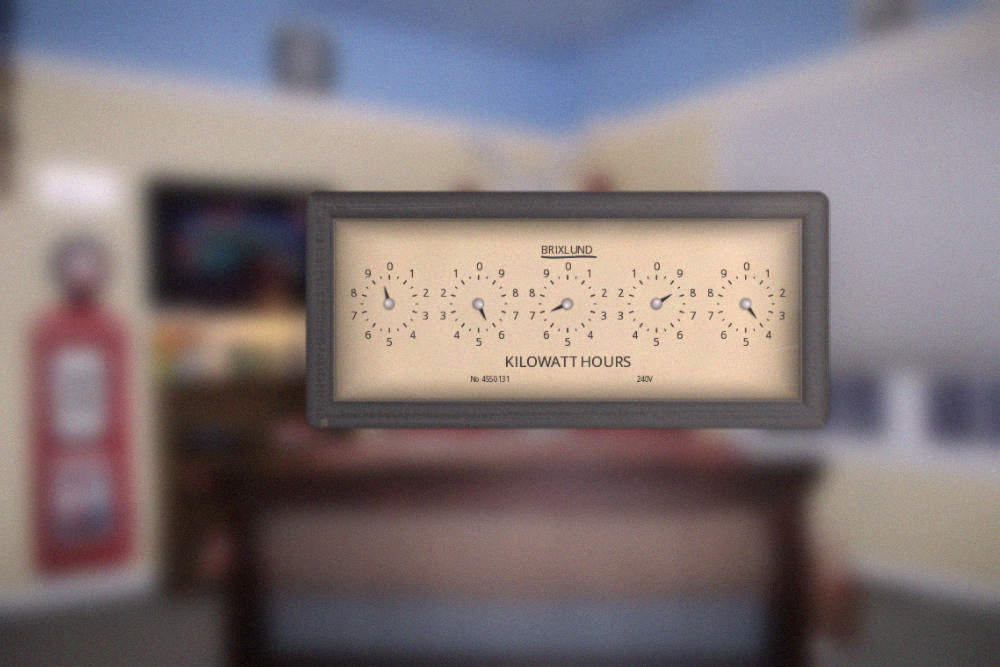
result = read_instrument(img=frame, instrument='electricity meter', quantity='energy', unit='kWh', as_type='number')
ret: 95684 kWh
